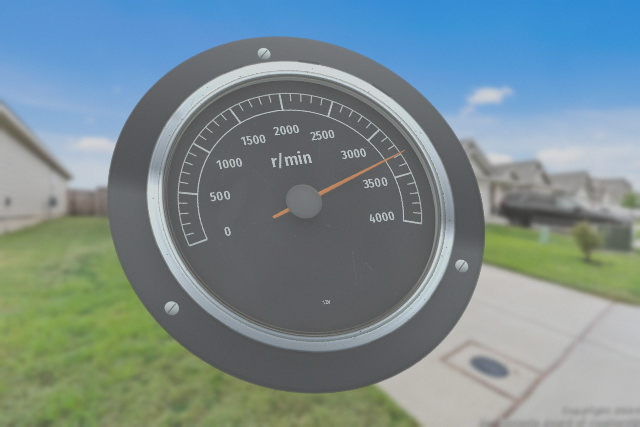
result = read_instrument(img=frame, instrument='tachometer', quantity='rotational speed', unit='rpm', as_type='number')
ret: 3300 rpm
